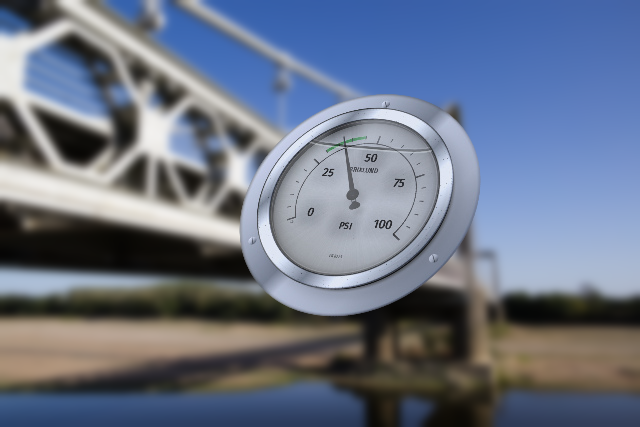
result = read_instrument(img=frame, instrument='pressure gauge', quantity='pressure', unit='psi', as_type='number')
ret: 37.5 psi
